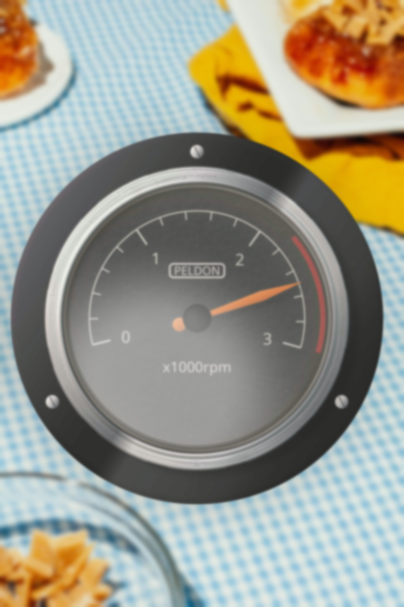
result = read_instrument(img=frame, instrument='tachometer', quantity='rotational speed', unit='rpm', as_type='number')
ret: 2500 rpm
